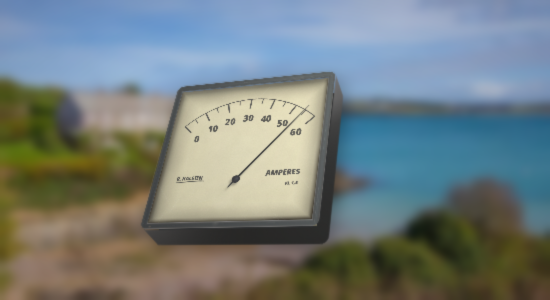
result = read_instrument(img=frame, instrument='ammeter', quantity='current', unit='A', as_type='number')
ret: 55 A
